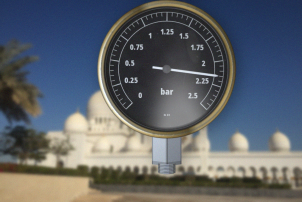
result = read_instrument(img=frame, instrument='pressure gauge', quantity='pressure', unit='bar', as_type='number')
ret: 2.15 bar
